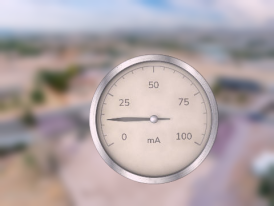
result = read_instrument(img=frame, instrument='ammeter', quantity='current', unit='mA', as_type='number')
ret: 12.5 mA
